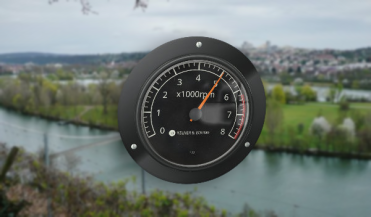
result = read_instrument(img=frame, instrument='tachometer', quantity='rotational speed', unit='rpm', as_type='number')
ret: 5000 rpm
